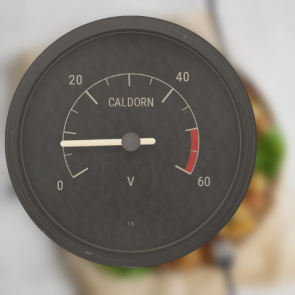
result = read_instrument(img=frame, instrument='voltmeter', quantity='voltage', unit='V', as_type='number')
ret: 7.5 V
